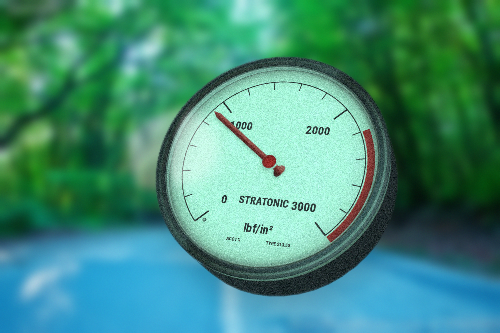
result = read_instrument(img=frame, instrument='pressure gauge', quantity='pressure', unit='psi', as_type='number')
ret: 900 psi
